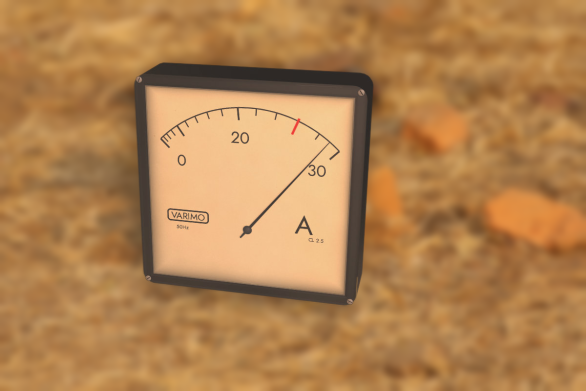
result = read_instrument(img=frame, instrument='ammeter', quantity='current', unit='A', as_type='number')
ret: 29 A
